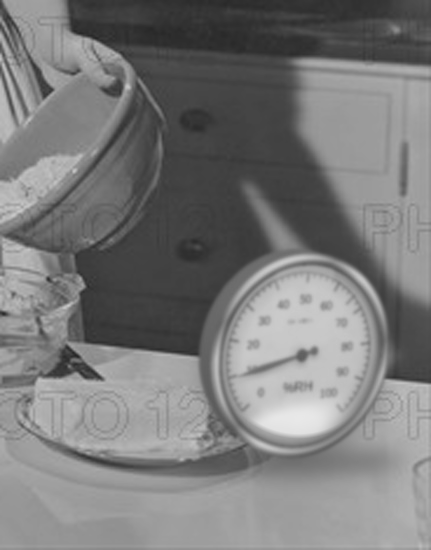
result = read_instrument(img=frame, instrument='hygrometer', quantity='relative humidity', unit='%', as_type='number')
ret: 10 %
